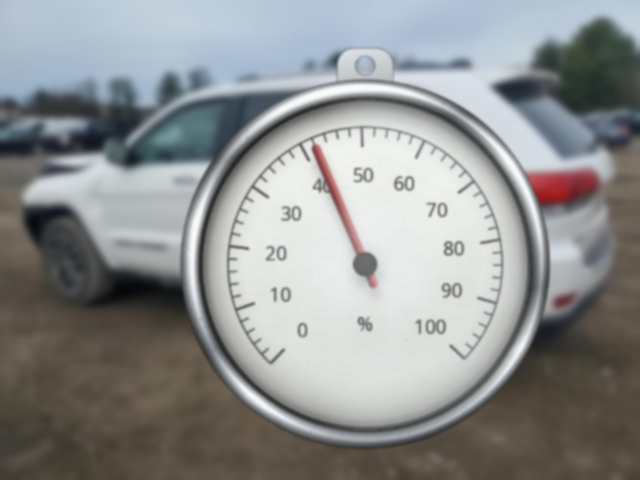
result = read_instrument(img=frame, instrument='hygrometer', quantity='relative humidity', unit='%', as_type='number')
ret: 42 %
